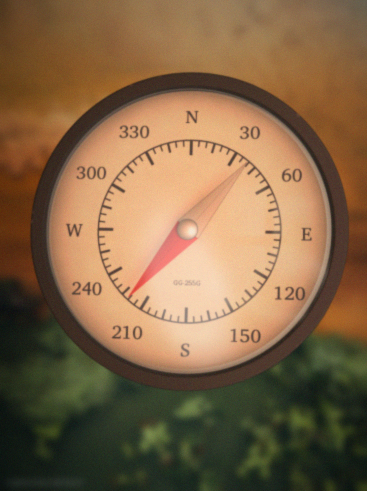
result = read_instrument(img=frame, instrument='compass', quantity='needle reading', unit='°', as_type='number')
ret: 220 °
